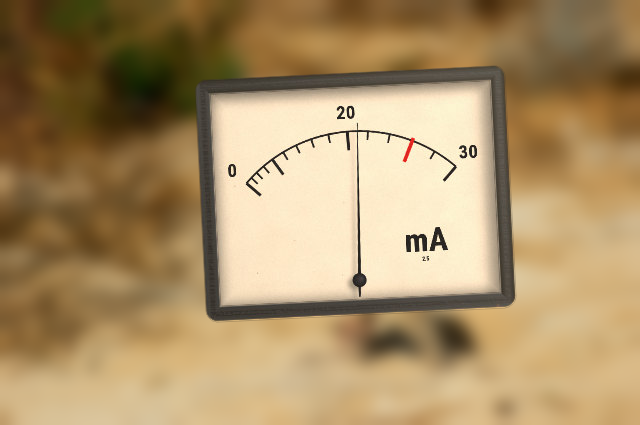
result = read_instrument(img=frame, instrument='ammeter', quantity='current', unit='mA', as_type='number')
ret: 21 mA
